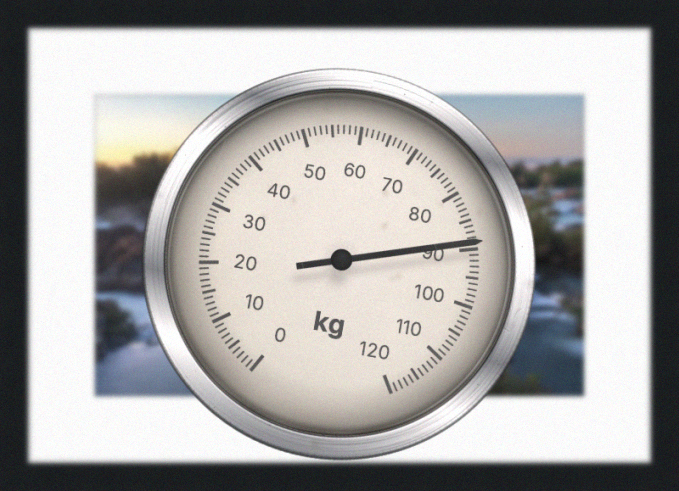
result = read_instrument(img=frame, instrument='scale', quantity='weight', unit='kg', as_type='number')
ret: 89 kg
